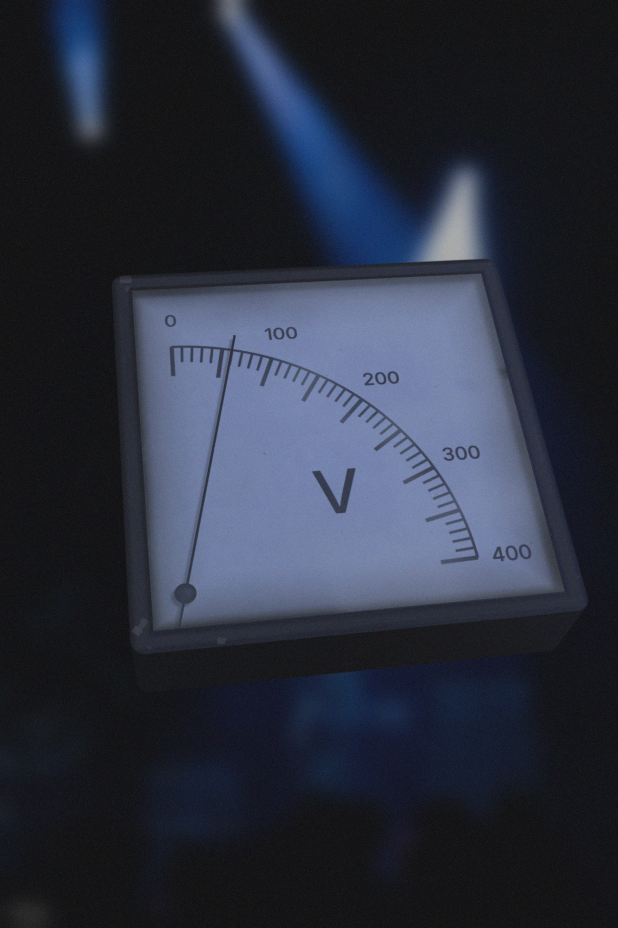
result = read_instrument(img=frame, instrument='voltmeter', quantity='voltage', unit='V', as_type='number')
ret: 60 V
